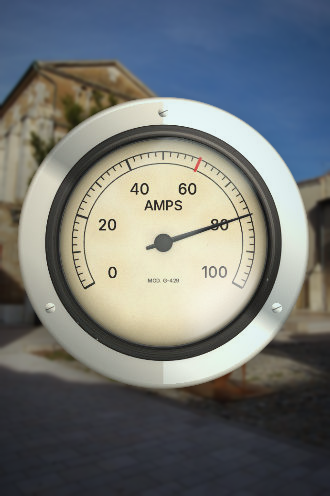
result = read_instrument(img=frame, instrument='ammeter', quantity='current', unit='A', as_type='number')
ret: 80 A
